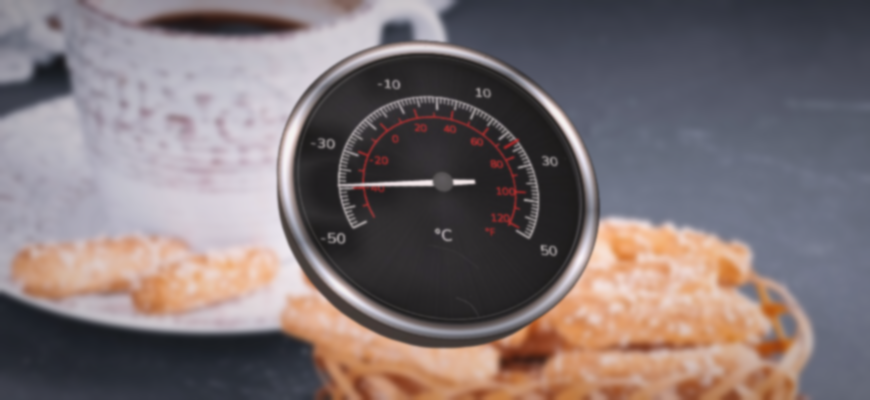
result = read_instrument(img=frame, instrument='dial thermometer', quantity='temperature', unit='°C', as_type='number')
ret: -40 °C
